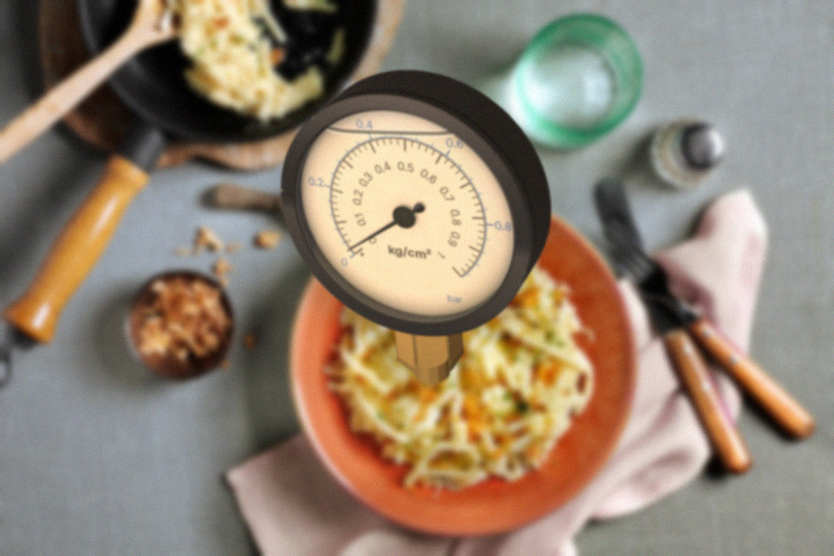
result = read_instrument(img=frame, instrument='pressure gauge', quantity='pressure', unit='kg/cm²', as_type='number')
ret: 0.02 kg/cm²
